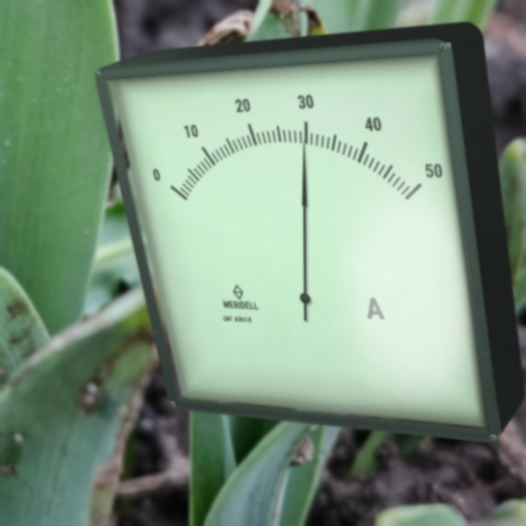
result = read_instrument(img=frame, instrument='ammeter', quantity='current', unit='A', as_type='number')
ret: 30 A
